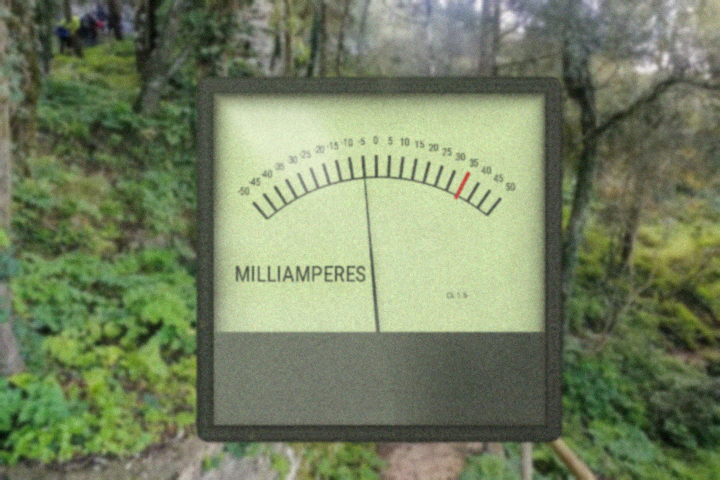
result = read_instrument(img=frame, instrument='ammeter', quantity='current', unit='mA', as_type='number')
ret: -5 mA
